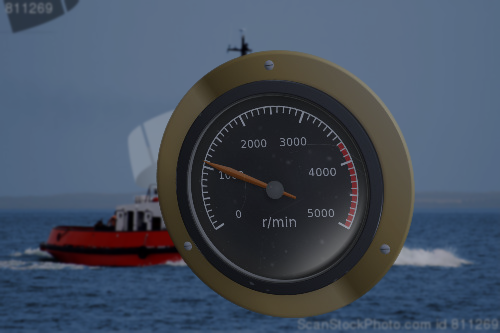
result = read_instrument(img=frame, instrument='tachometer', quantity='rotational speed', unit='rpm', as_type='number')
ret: 1100 rpm
